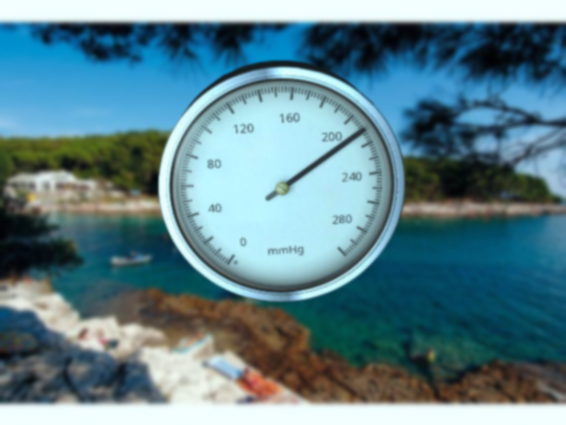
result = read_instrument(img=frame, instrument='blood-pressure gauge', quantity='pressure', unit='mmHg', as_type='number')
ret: 210 mmHg
